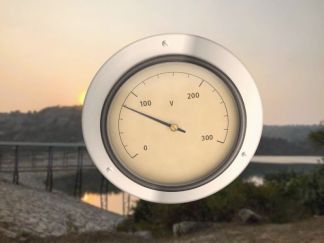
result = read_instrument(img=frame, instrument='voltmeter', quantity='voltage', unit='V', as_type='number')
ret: 80 V
